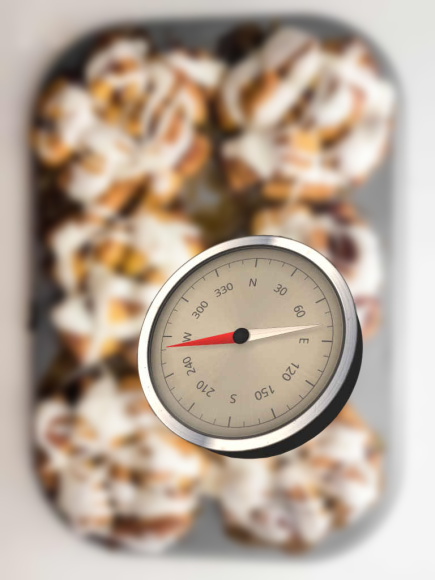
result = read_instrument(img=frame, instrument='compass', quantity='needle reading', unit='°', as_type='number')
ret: 260 °
